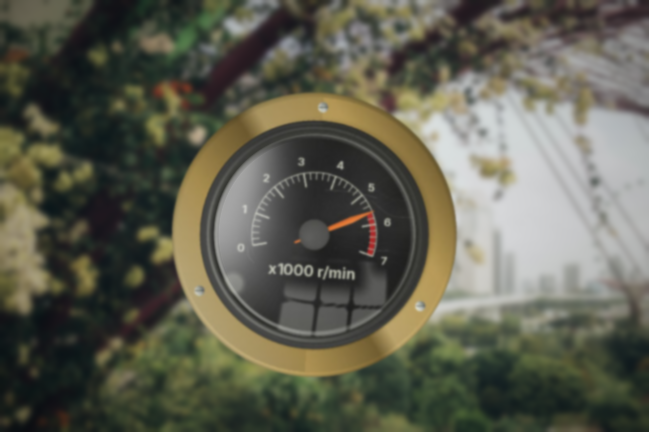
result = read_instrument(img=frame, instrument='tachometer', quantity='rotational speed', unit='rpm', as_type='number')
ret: 5600 rpm
